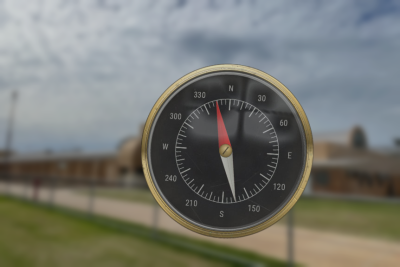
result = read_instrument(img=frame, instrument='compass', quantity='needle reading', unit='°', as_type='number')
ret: 345 °
